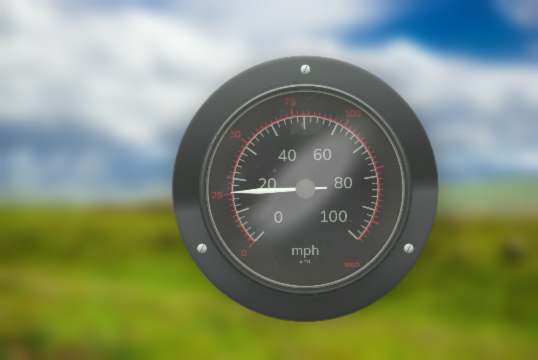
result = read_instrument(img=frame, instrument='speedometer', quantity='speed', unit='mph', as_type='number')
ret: 16 mph
